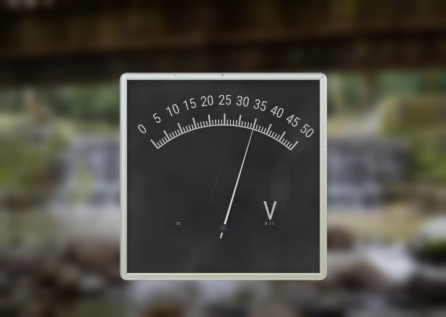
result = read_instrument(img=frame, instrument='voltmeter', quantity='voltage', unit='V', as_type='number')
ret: 35 V
